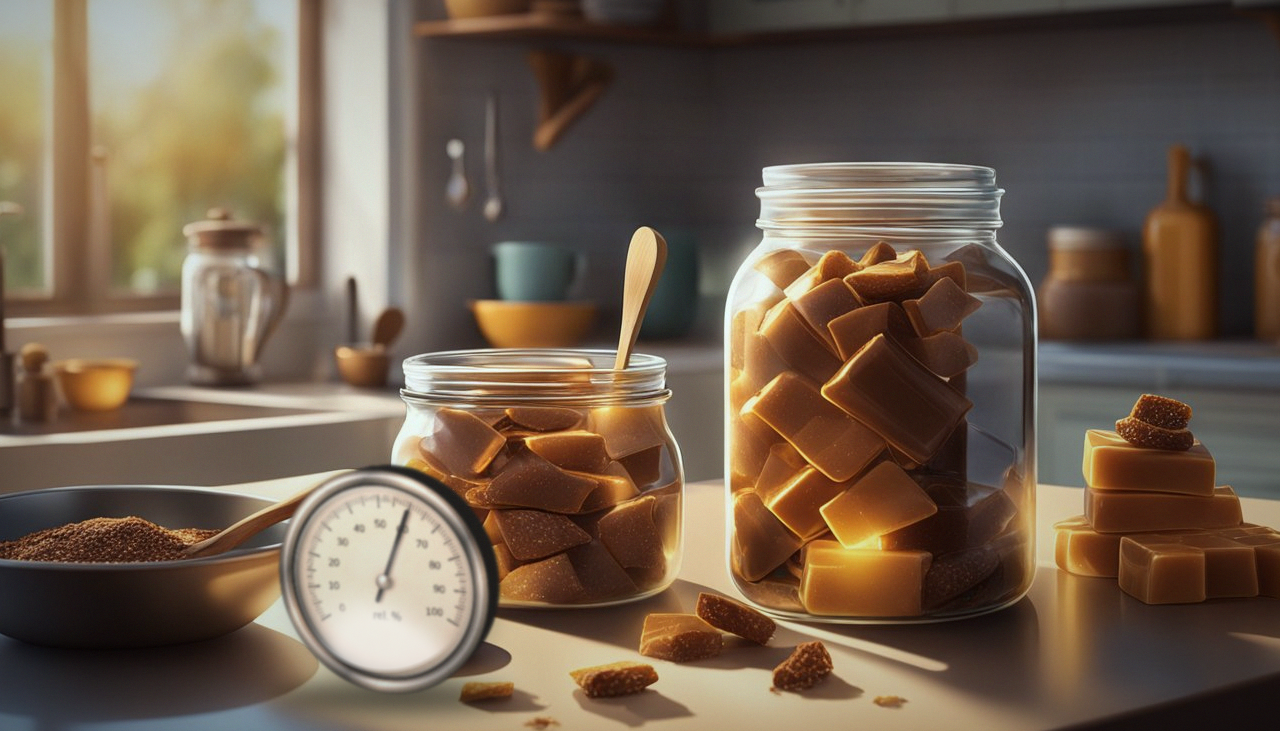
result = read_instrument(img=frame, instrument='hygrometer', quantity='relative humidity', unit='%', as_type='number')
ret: 60 %
